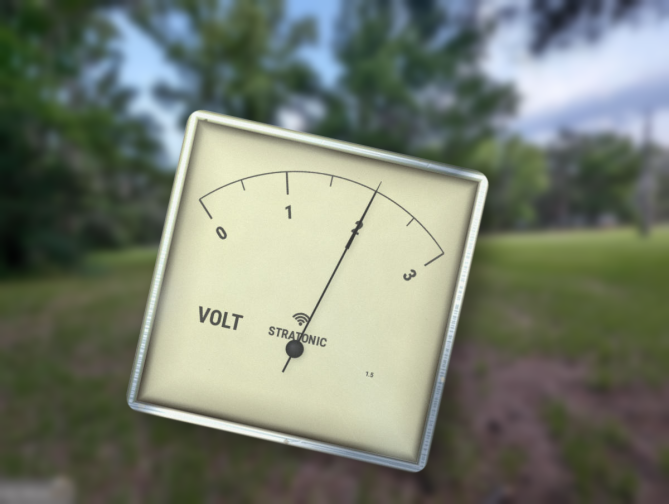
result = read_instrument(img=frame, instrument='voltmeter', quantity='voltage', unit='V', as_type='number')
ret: 2 V
